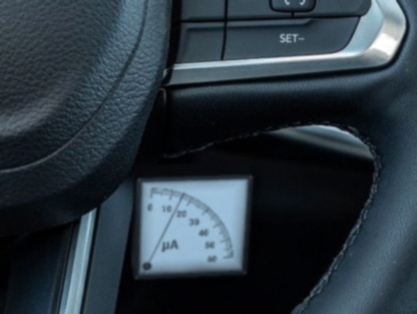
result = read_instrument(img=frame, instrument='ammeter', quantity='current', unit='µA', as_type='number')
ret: 15 µA
